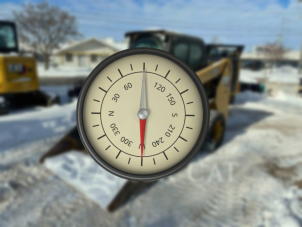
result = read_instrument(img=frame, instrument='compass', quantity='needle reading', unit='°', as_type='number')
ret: 270 °
